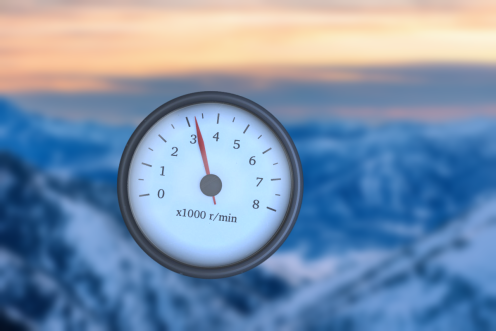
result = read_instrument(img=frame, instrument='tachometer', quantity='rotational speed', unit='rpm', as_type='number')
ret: 3250 rpm
